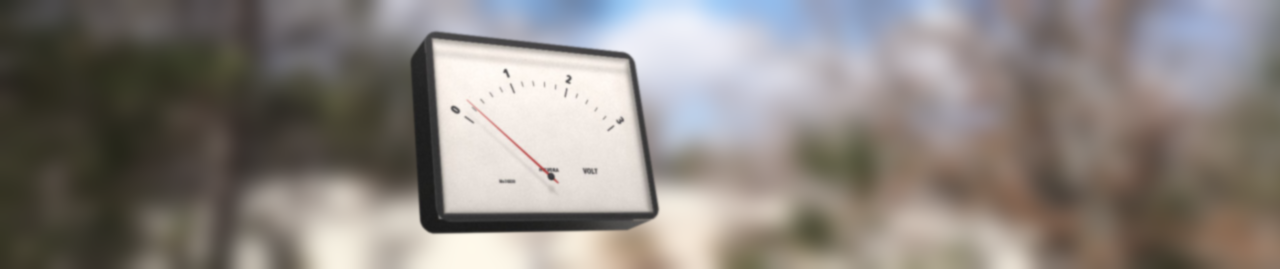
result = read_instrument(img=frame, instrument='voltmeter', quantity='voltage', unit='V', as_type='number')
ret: 0.2 V
